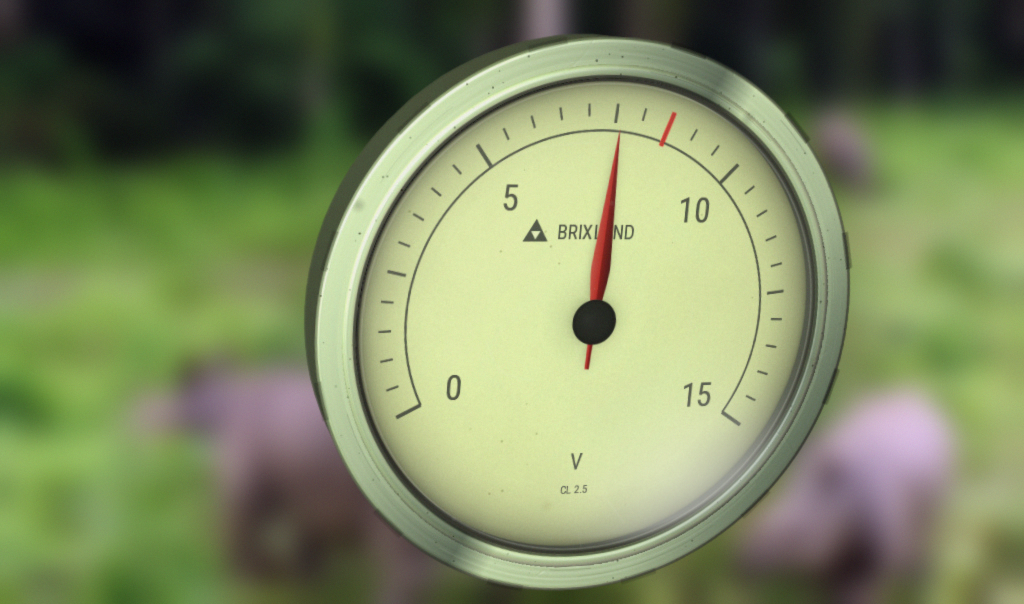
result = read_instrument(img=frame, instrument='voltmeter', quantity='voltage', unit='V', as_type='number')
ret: 7.5 V
